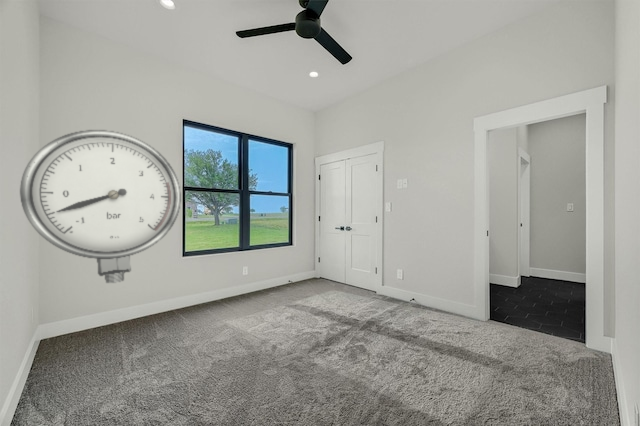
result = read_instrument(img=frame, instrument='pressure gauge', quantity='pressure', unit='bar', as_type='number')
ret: -0.5 bar
